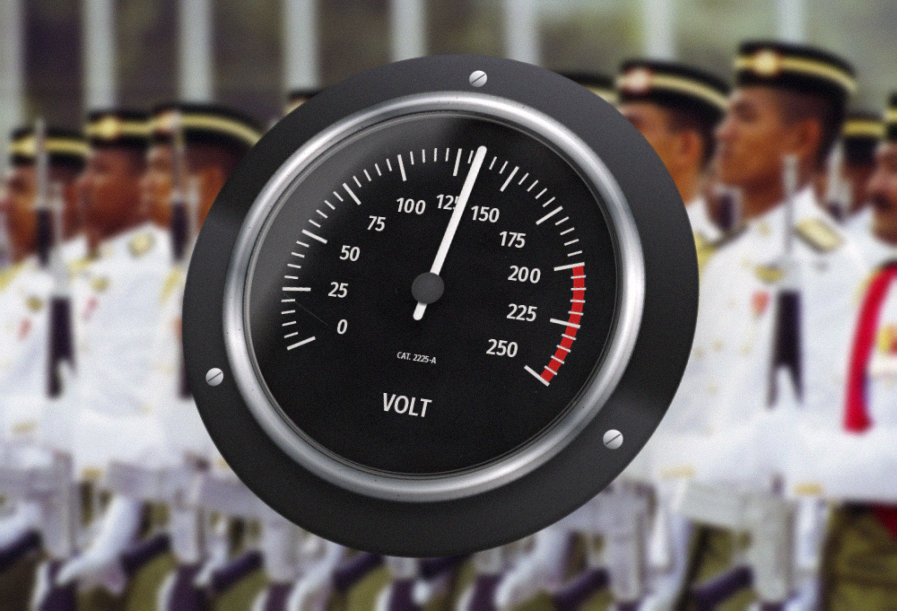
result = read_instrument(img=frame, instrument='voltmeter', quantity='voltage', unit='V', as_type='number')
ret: 135 V
